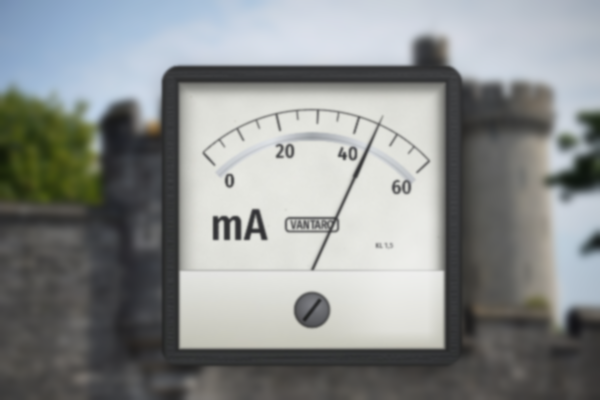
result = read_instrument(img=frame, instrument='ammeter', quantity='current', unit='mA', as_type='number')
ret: 45 mA
